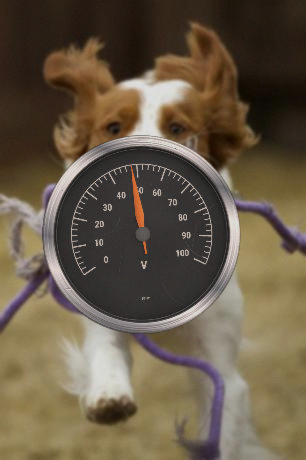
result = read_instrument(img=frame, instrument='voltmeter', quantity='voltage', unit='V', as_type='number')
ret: 48 V
